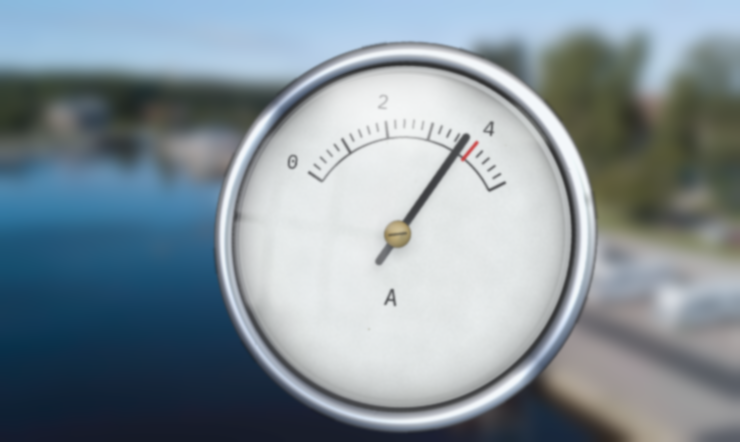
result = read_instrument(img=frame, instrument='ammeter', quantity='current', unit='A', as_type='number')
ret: 3.8 A
